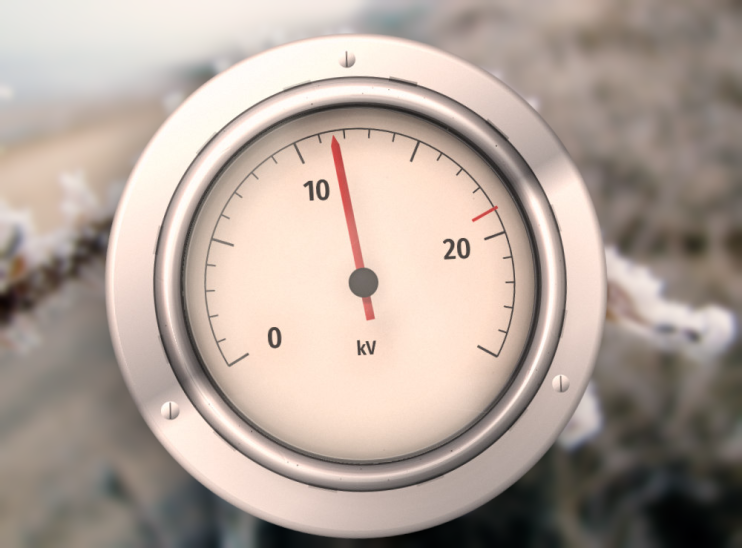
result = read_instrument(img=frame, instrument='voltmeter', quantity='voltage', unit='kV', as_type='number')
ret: 11.5 kV
